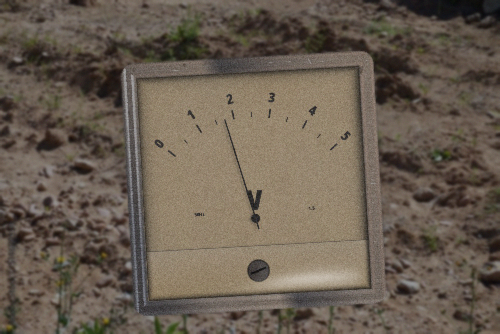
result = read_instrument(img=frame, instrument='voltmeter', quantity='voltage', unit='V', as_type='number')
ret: 1.75 V
